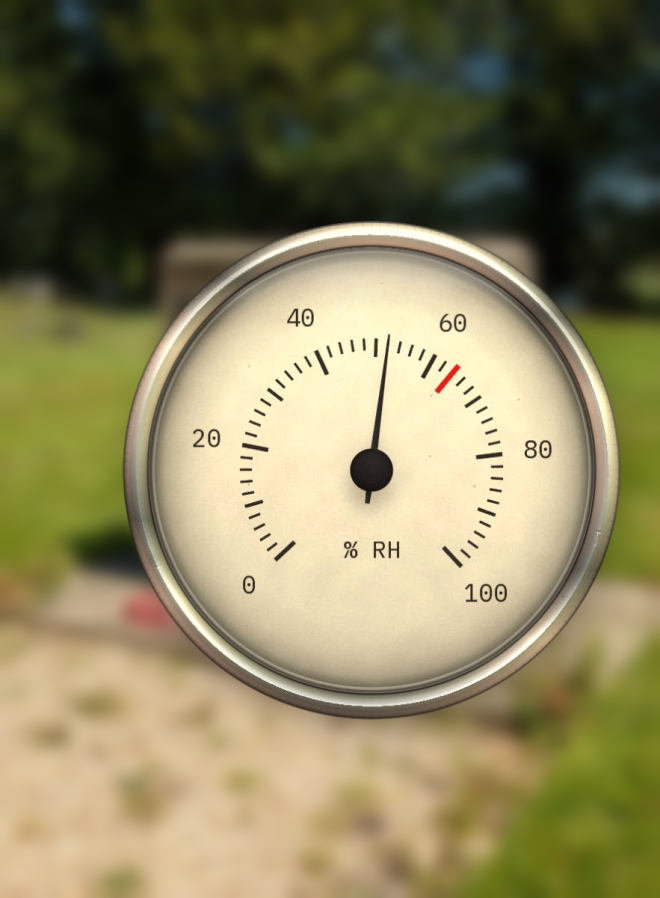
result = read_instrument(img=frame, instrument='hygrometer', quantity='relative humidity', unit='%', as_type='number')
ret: 52 %
